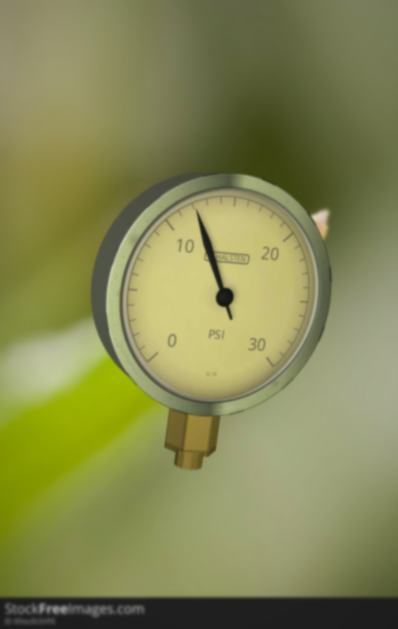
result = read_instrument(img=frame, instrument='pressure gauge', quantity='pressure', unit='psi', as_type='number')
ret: 12 psi
